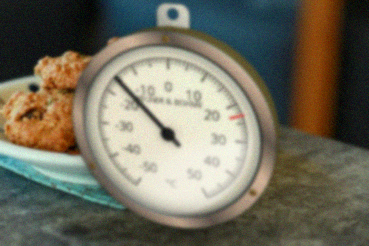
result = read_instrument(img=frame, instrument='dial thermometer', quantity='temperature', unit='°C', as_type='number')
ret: -15 °C
